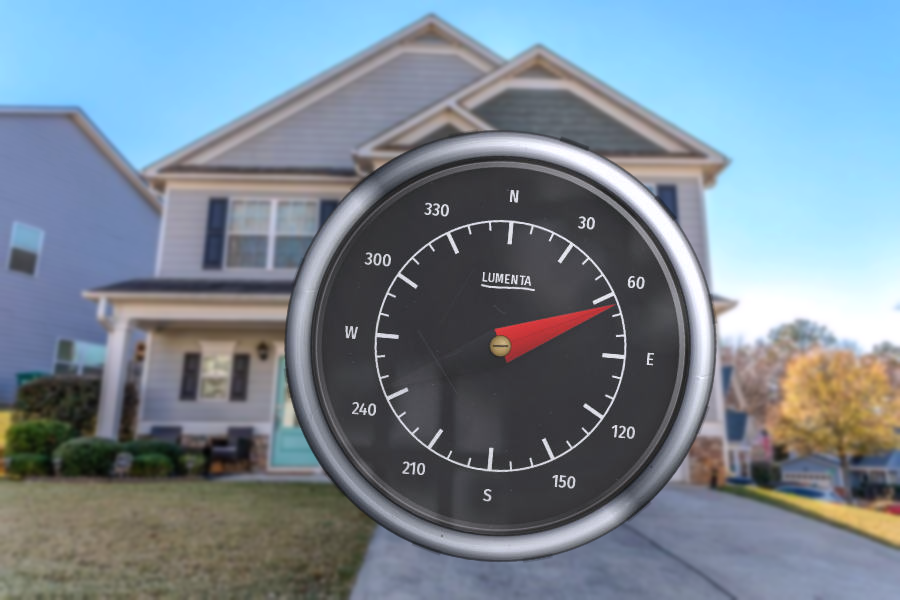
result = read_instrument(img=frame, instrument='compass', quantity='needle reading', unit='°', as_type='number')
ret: 65 °
